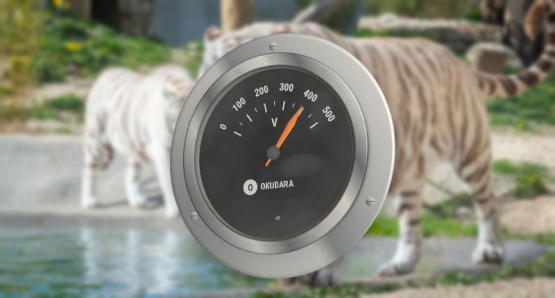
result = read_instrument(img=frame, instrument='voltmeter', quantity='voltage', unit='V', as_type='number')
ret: 400 V
